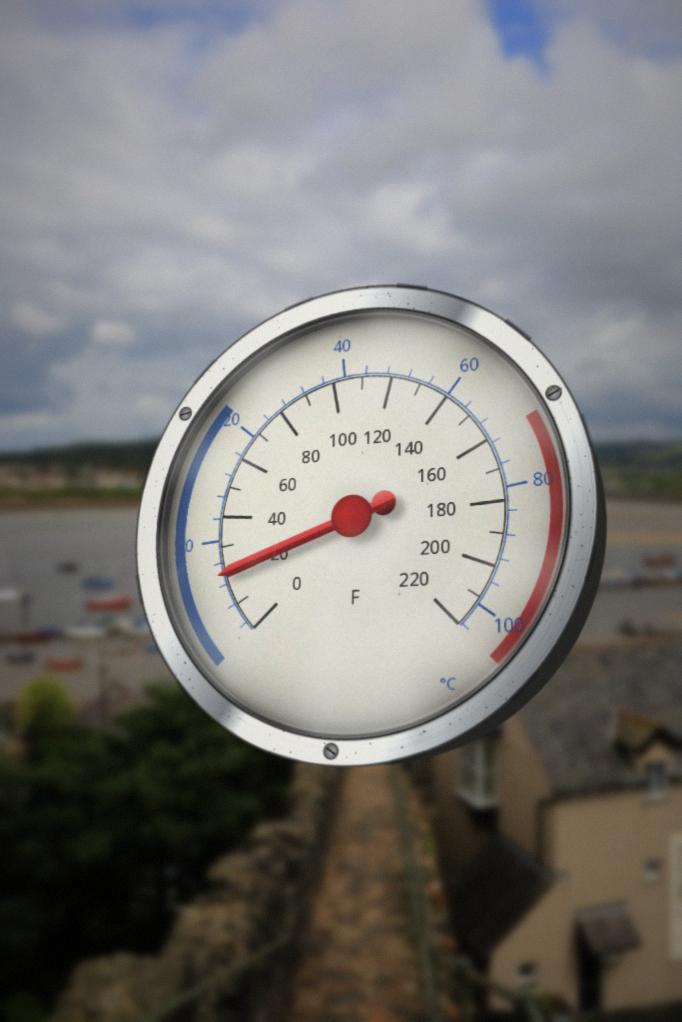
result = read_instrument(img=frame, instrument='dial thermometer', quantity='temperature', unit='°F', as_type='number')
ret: 20 °F
